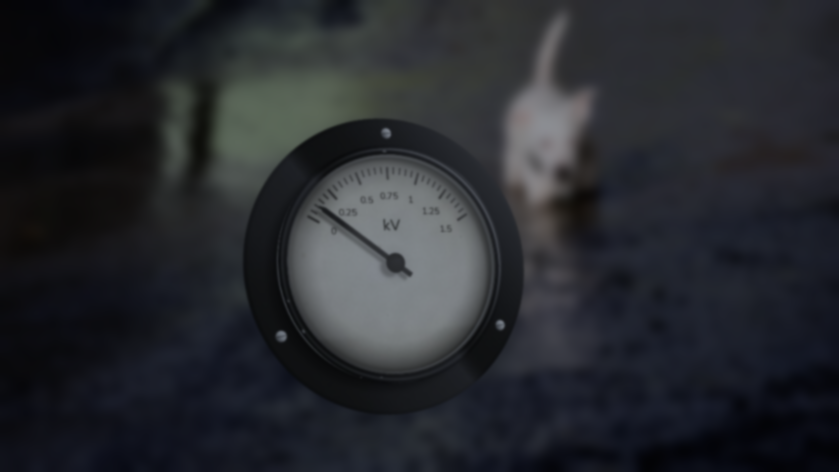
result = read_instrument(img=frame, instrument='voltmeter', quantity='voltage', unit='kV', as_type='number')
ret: 0.1 kV
